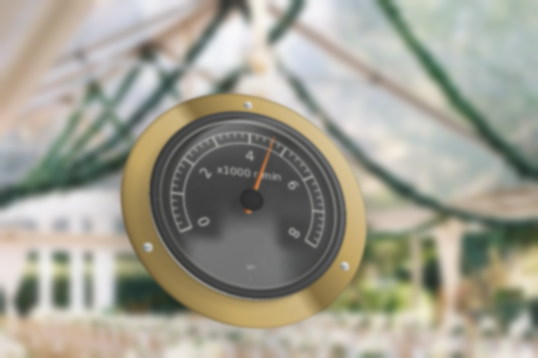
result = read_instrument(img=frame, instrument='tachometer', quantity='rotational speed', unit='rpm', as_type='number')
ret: 4600 rpm
